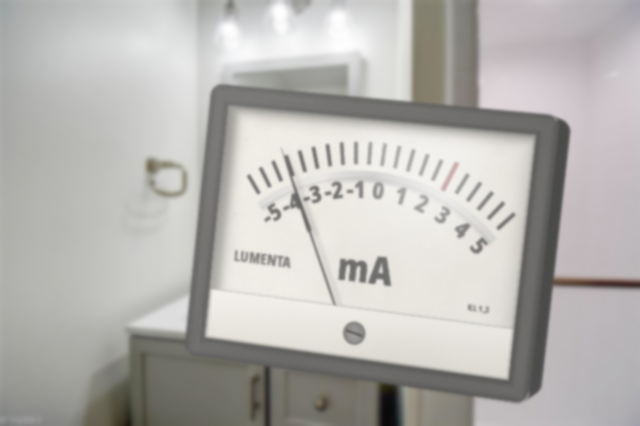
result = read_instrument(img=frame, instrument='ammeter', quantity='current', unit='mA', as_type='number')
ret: -3.5 mA
